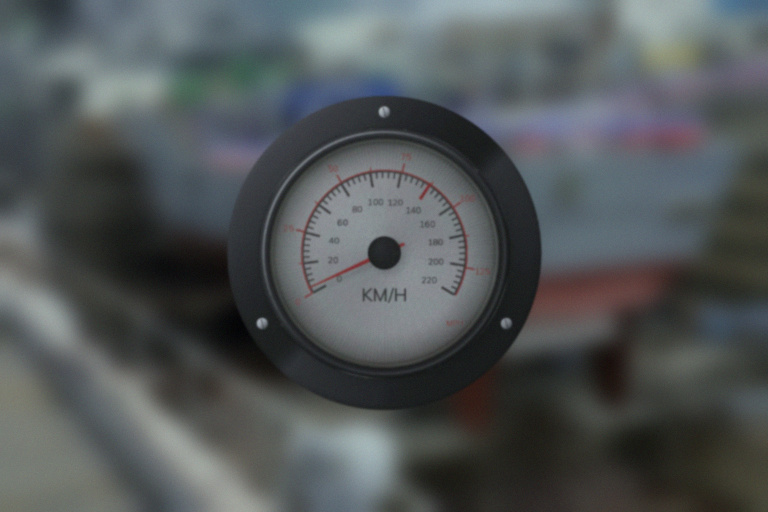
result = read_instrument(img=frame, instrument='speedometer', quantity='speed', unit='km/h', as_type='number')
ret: 4 km/h
